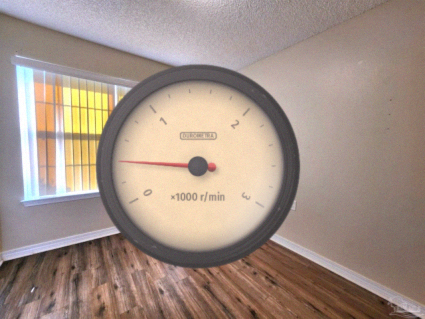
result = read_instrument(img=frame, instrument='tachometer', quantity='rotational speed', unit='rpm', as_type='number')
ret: 400 rpm
